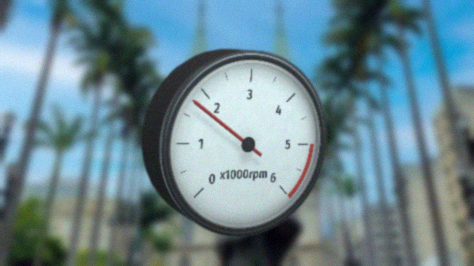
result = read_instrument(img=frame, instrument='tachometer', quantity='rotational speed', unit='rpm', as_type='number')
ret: 1750 rpm
